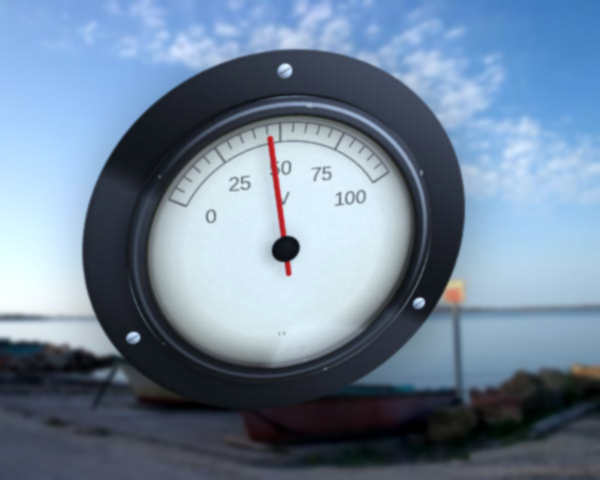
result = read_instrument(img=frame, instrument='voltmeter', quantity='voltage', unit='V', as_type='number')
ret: 45 V
